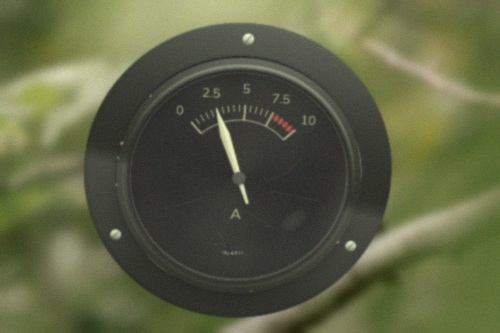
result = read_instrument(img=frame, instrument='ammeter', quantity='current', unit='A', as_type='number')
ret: 2.5 A
